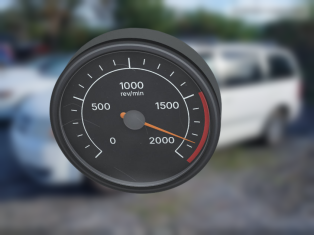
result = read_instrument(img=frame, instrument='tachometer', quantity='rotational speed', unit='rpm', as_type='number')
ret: 1850 rpm
